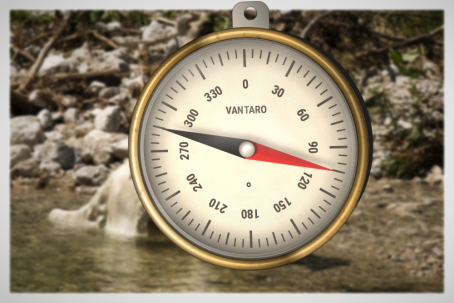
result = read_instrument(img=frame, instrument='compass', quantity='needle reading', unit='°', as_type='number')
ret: 105 °
